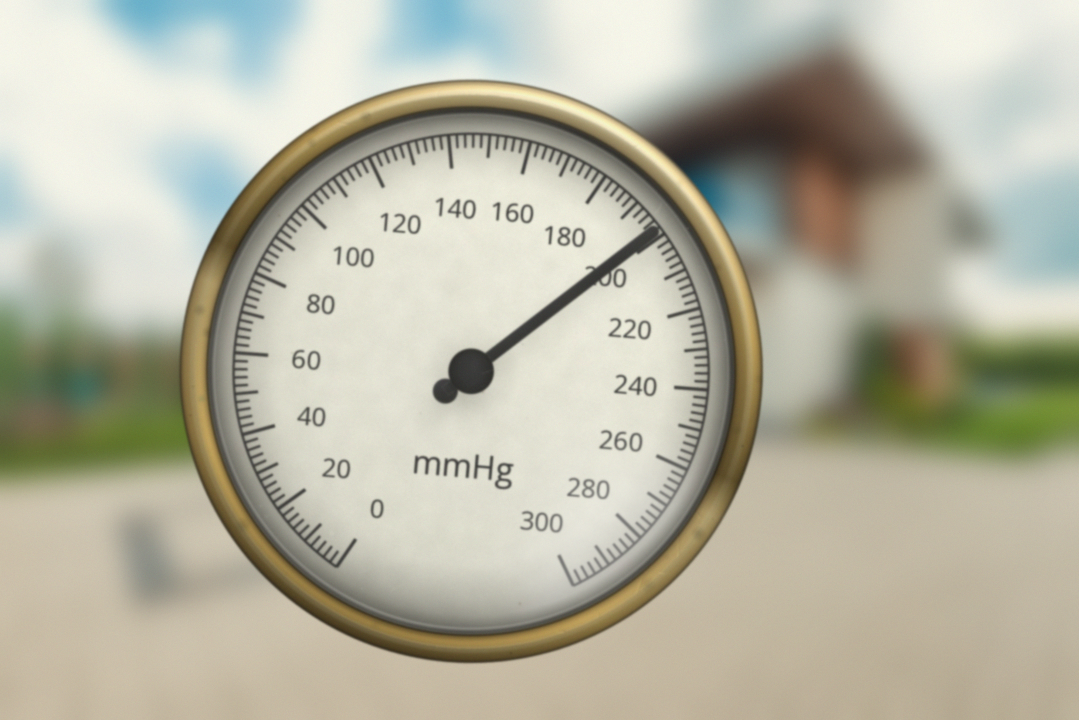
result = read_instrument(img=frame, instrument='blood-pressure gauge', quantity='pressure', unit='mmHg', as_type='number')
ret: 198 mmHg
